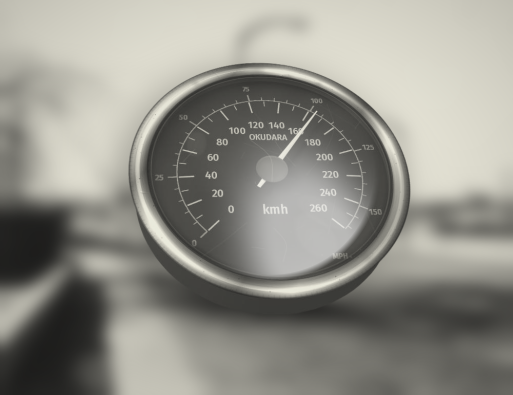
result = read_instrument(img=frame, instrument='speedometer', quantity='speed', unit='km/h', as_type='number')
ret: 165 km/h
